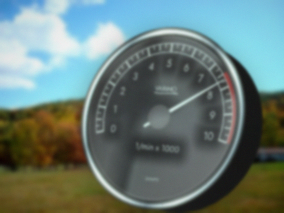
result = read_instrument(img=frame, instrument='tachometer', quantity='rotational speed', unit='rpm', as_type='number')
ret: 7750 rpm
